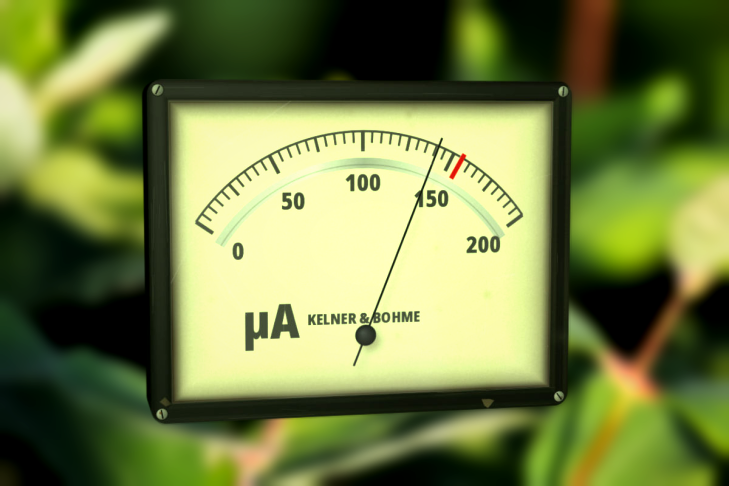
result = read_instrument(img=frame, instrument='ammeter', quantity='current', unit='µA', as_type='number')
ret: 140 µA
